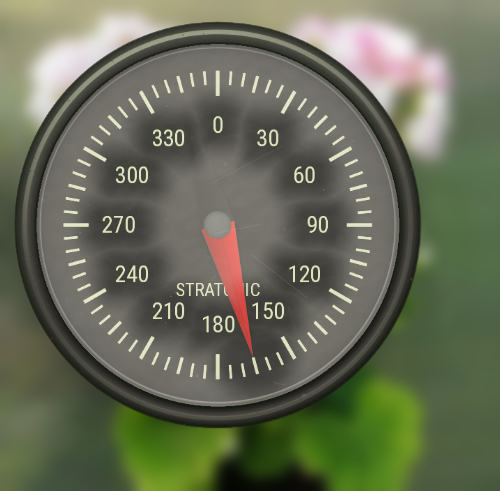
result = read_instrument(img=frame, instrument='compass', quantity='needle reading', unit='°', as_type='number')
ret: 165 °
